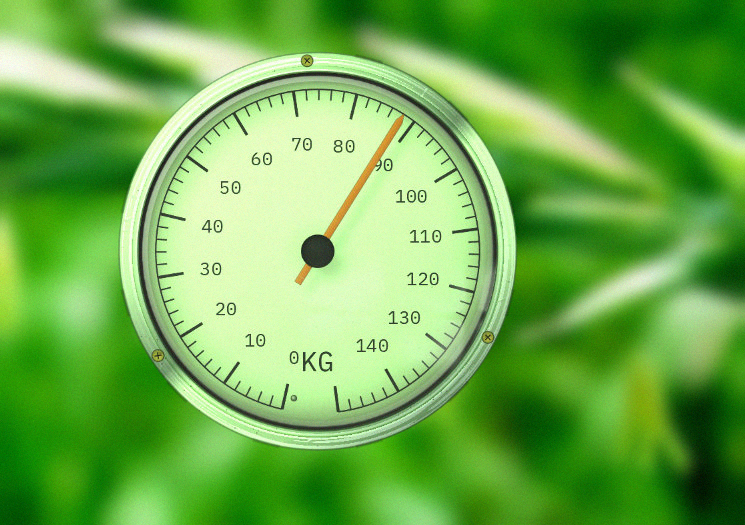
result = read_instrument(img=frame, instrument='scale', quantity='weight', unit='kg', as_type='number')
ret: 88 kg
